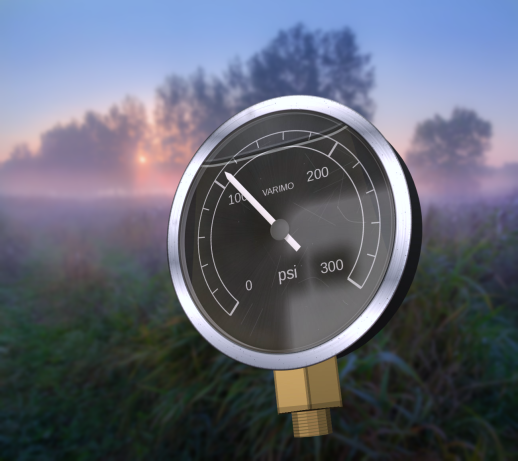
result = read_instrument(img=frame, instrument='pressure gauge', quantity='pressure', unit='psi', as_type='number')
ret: 110 psi
